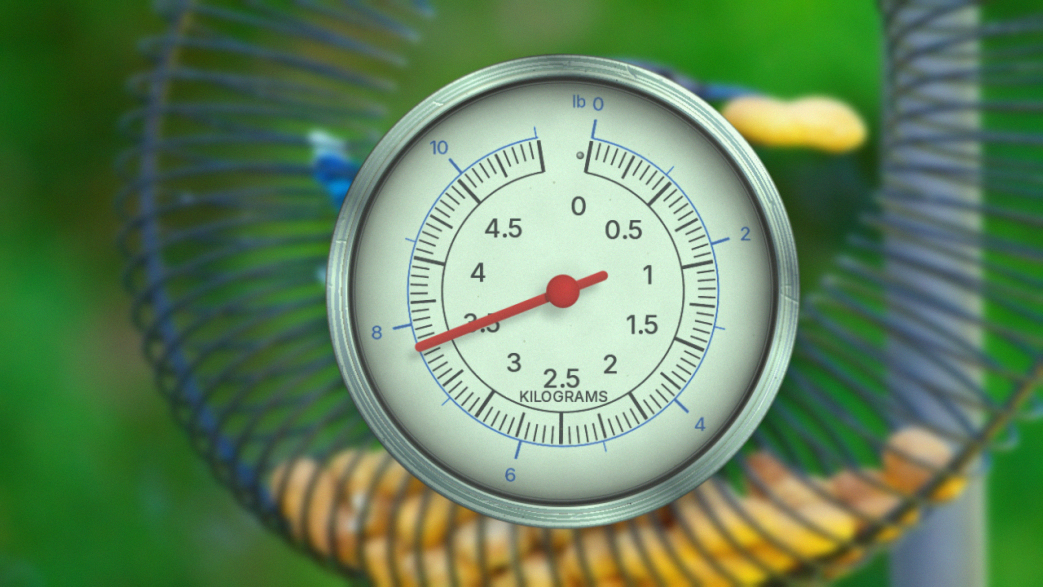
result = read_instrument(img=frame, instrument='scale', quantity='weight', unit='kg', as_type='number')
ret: 3.5 kg
